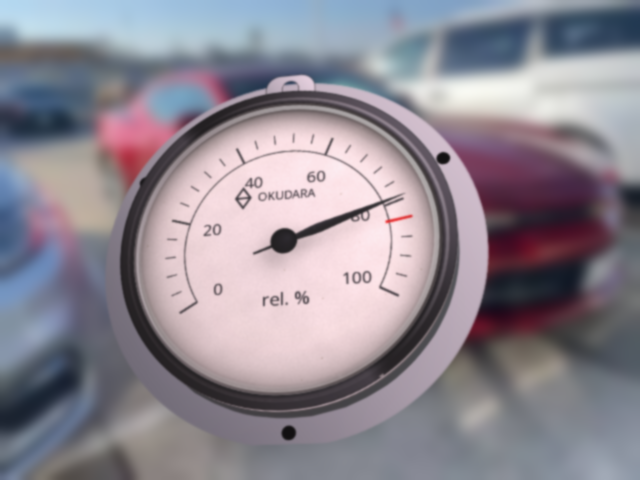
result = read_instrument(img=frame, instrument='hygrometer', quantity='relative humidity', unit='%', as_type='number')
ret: 80 %
